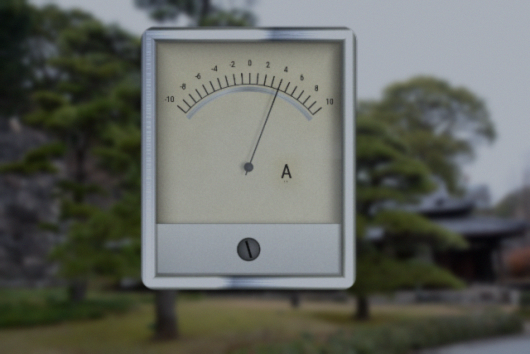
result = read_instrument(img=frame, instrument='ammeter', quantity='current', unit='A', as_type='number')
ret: 4 A
